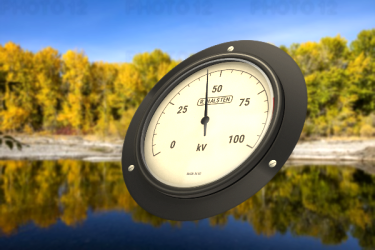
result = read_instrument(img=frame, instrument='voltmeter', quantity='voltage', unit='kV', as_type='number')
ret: 45 kV
